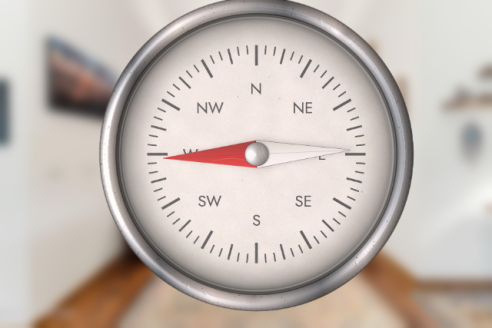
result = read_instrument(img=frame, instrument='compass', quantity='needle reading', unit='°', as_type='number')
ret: 267.5 °
